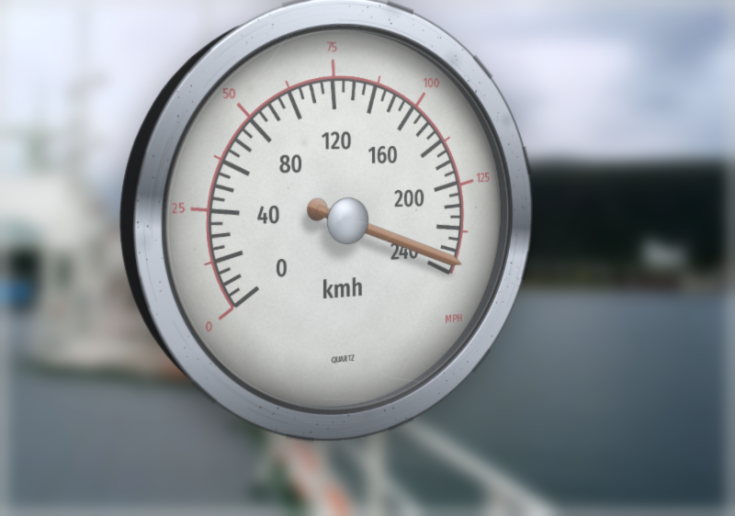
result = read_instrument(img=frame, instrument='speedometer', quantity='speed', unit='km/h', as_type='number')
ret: 235 km/h
